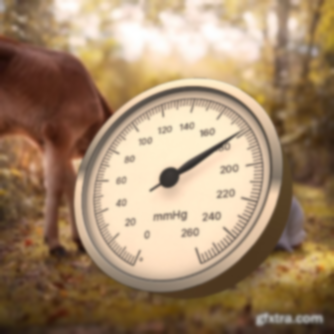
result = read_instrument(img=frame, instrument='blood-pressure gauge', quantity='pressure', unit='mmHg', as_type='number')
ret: 180 mmHg
